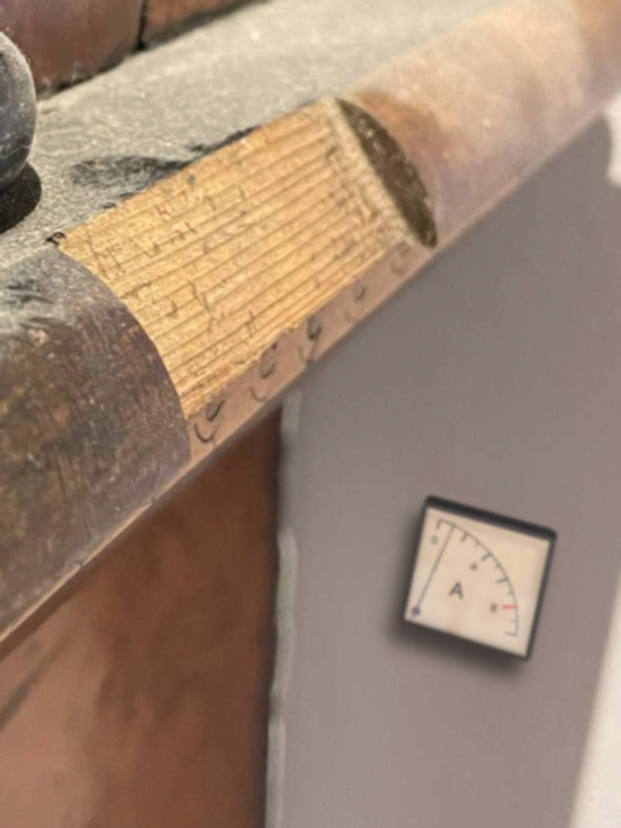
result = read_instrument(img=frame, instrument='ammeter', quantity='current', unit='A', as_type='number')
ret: 1 A
